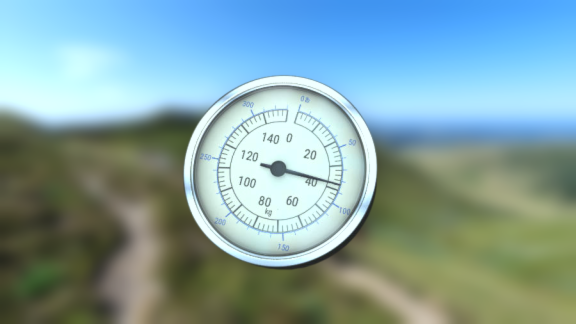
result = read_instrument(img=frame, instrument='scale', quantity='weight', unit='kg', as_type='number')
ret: 38 kg
